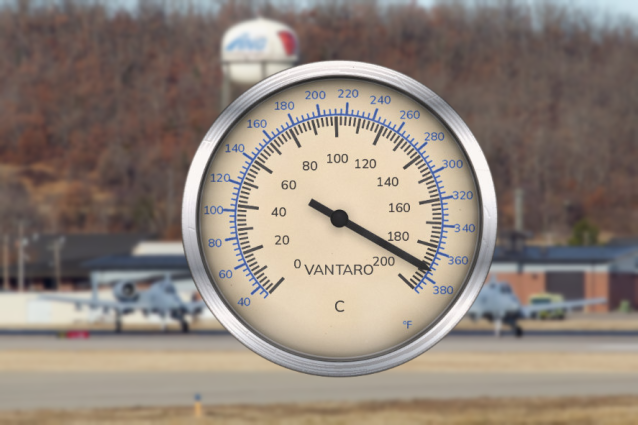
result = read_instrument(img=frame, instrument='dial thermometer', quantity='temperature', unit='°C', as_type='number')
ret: 190 °C
